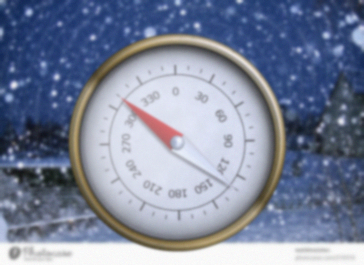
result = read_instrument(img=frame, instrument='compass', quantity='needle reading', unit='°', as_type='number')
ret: 310 °
